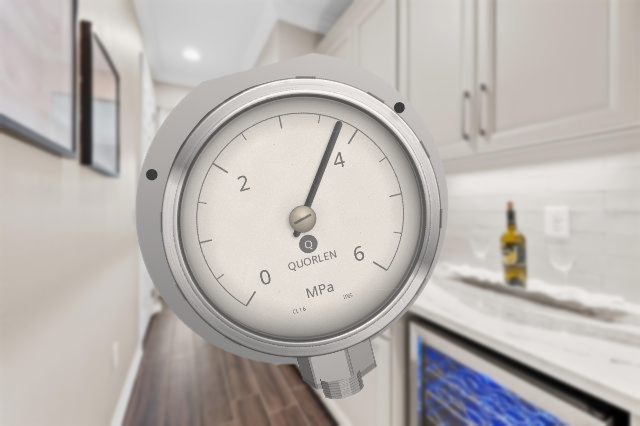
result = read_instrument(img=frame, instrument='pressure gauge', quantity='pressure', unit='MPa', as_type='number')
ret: 3.75 MPa
